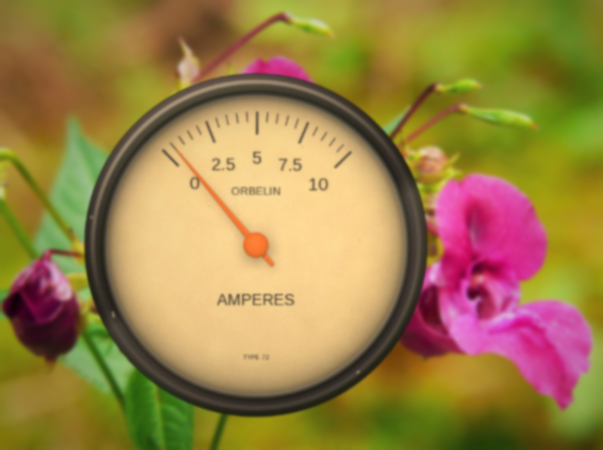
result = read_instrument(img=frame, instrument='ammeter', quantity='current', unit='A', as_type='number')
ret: 0.5 A
